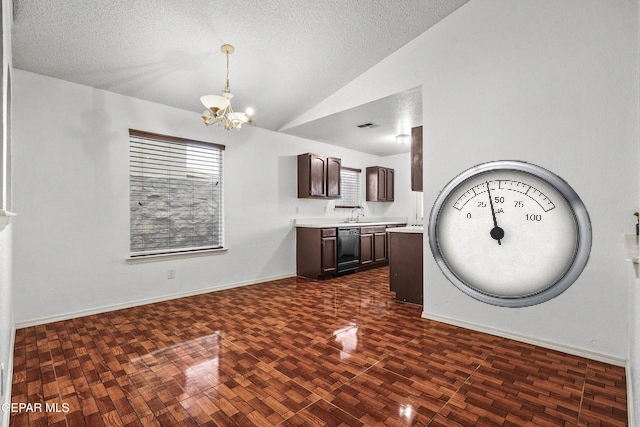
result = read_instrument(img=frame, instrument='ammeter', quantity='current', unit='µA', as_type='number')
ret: 40 µA
